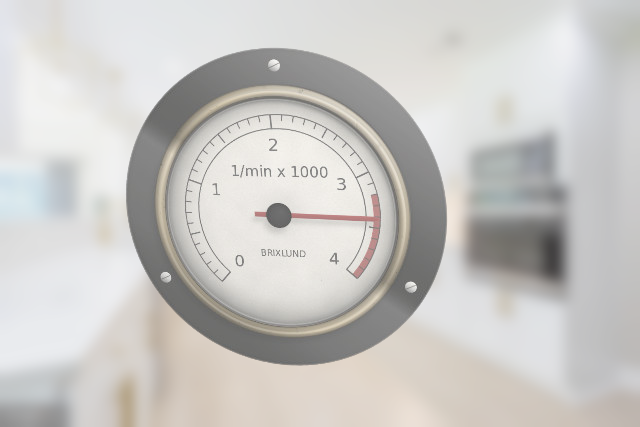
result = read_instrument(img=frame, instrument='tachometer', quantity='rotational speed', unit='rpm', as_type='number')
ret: 3400 rpm
